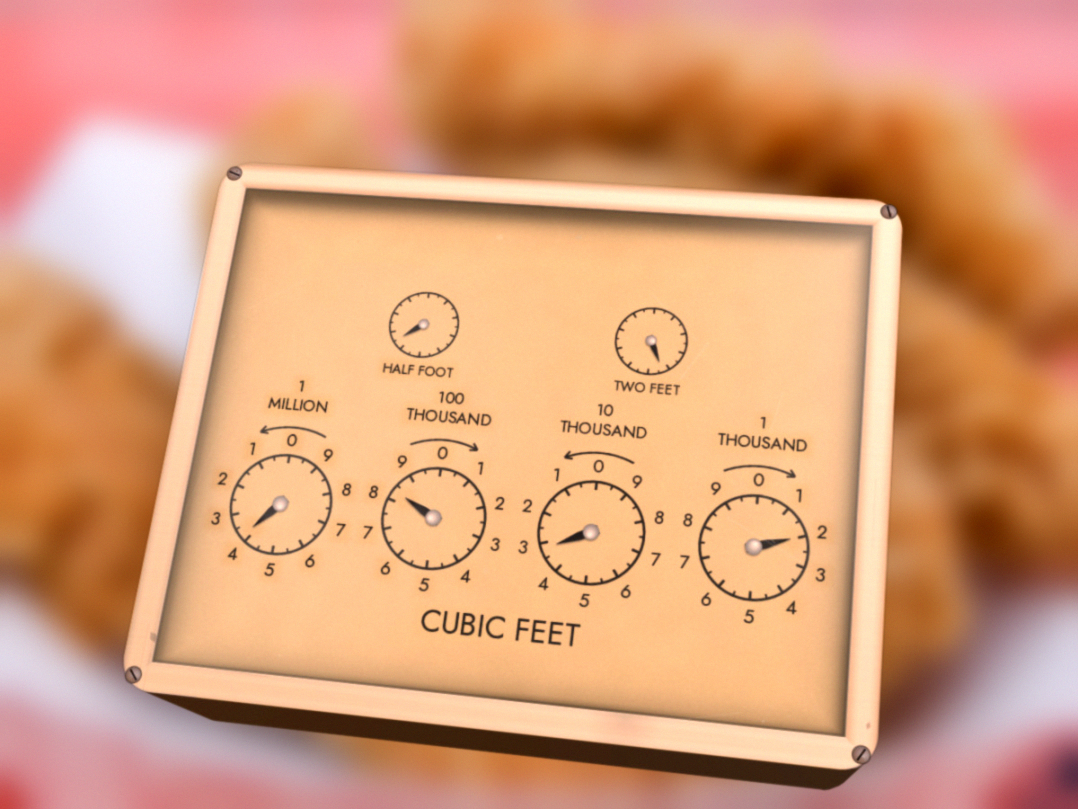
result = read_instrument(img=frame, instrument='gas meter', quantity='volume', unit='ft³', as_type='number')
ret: 383200 ft³
